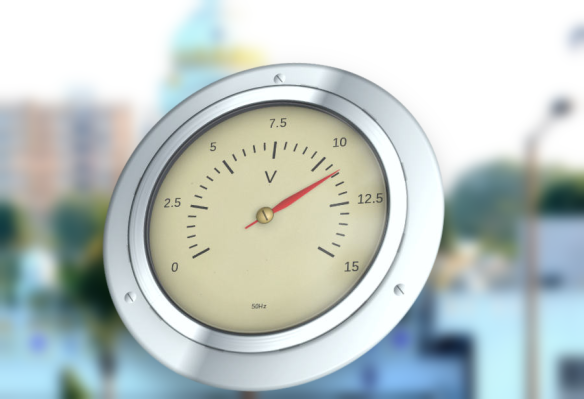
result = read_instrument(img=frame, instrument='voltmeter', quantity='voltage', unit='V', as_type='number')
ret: 11 V
